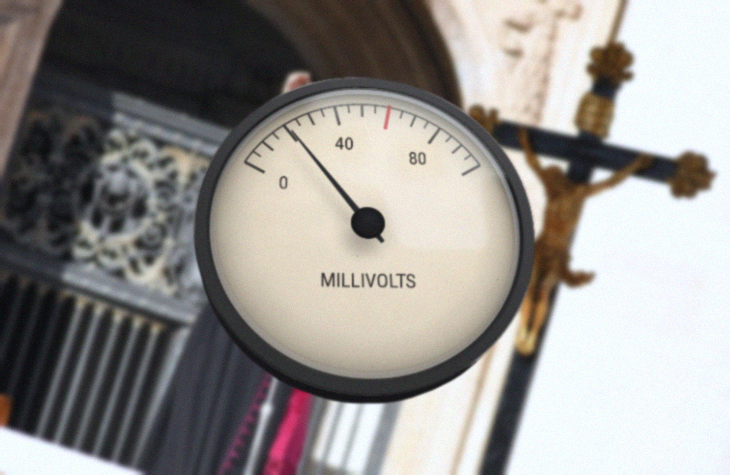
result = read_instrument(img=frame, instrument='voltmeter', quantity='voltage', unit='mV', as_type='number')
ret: 20 mV
